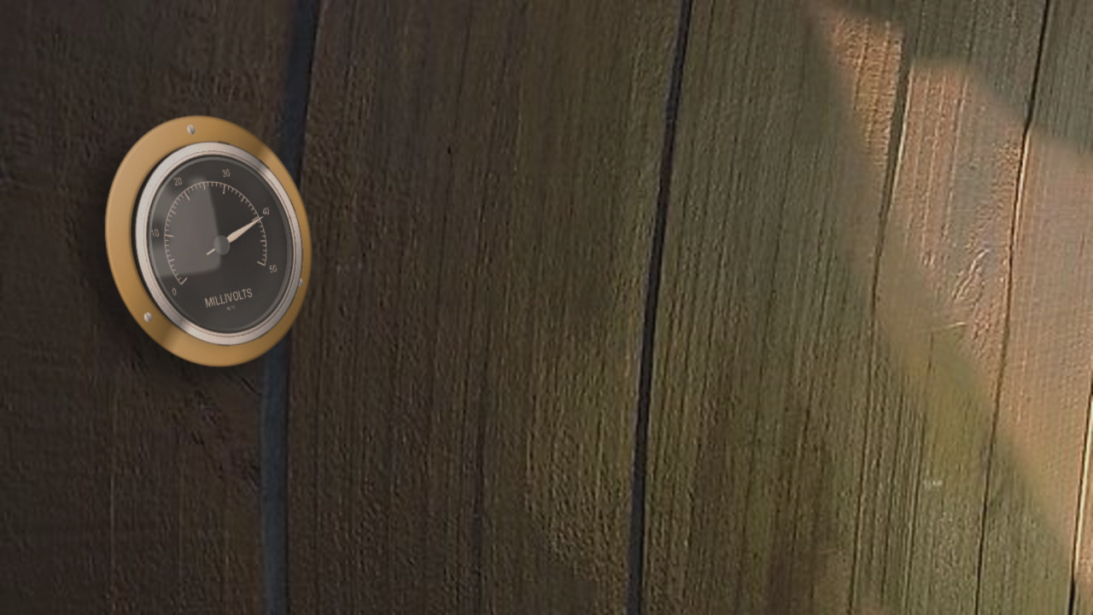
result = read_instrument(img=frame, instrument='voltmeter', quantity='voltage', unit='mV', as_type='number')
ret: 40 mV
